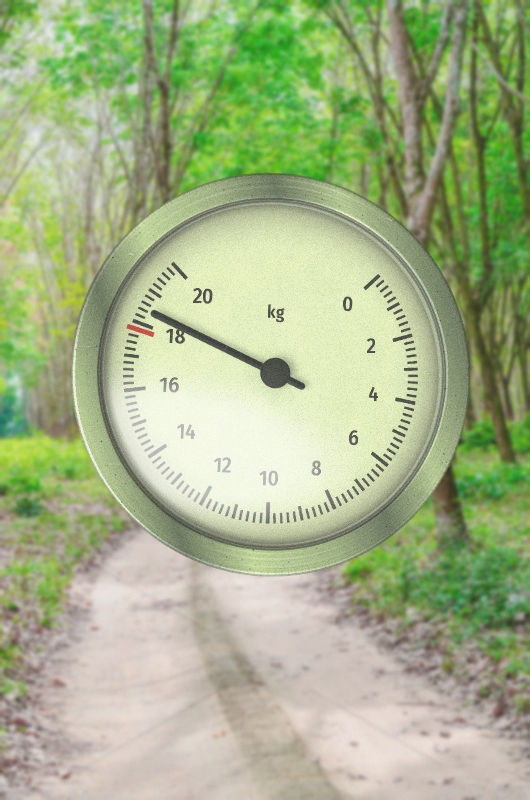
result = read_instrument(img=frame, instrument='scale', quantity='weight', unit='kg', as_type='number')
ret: 18.4 kg
